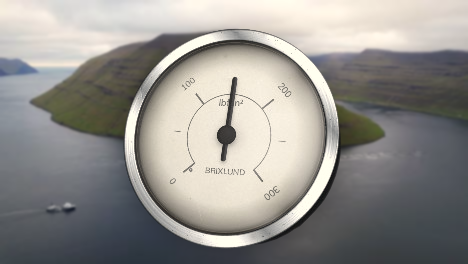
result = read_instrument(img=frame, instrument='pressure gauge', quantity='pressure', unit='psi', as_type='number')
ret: 150 psi
